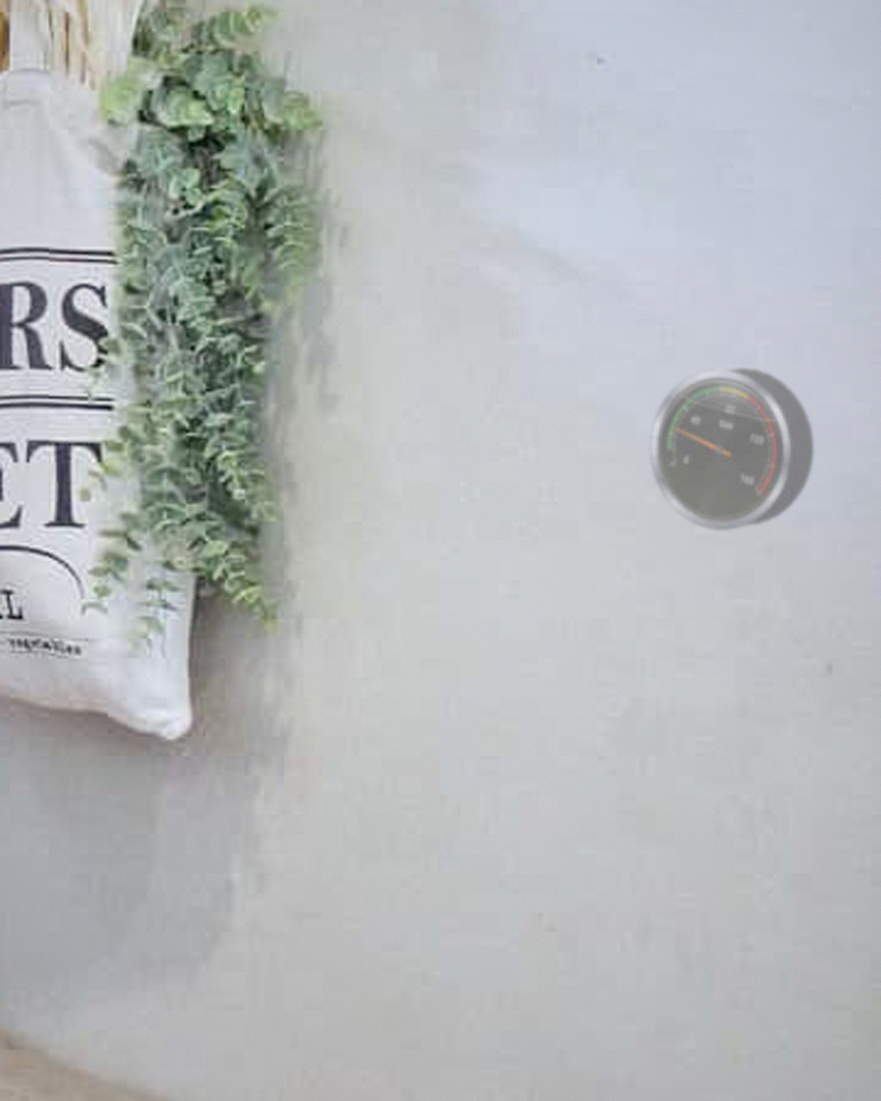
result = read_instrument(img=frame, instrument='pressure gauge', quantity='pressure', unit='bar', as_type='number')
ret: 25 bar
